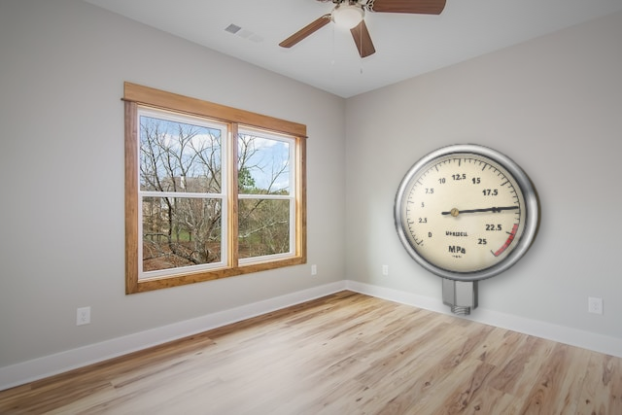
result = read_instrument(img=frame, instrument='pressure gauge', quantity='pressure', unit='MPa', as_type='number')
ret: 20 MPa
